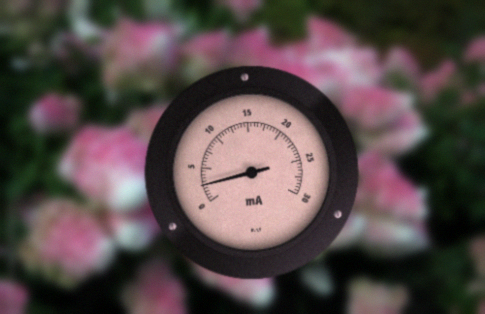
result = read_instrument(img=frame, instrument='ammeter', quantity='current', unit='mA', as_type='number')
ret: 2.5 mA
